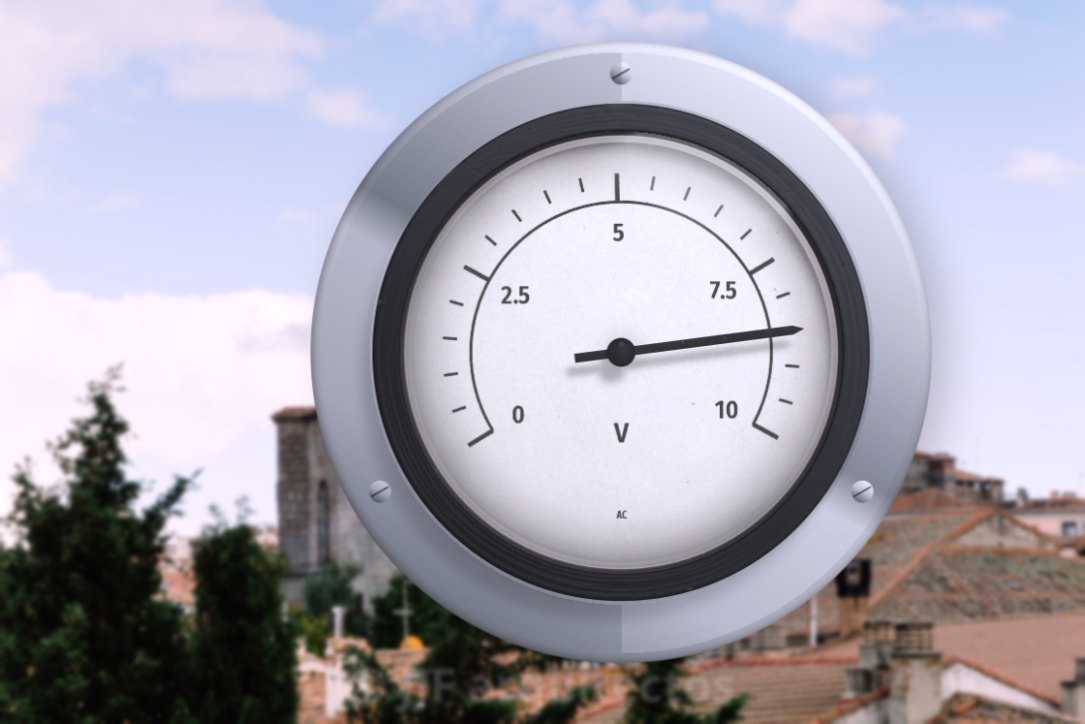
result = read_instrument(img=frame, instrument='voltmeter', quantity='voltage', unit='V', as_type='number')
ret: 8.5 V
